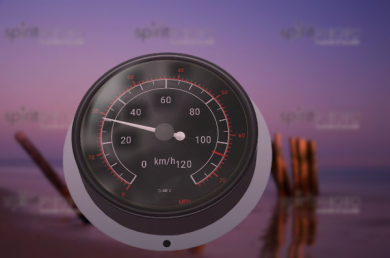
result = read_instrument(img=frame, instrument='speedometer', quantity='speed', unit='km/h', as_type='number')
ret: 30 km/h
